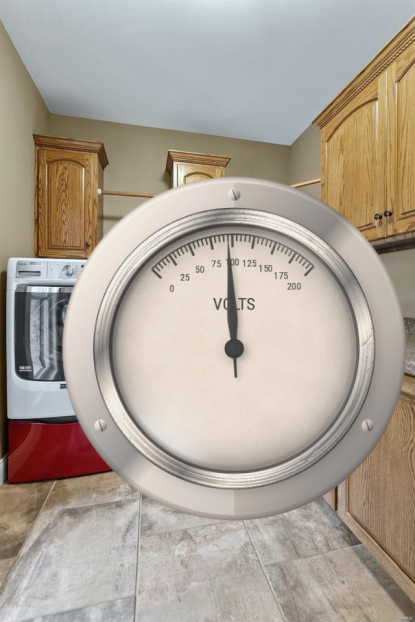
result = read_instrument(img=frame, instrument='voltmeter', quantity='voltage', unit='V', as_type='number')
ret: 95 V
